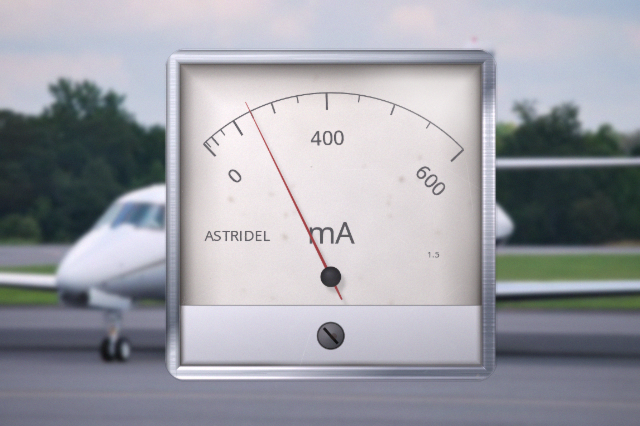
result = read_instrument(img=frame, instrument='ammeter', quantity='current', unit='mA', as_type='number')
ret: 250 mA
